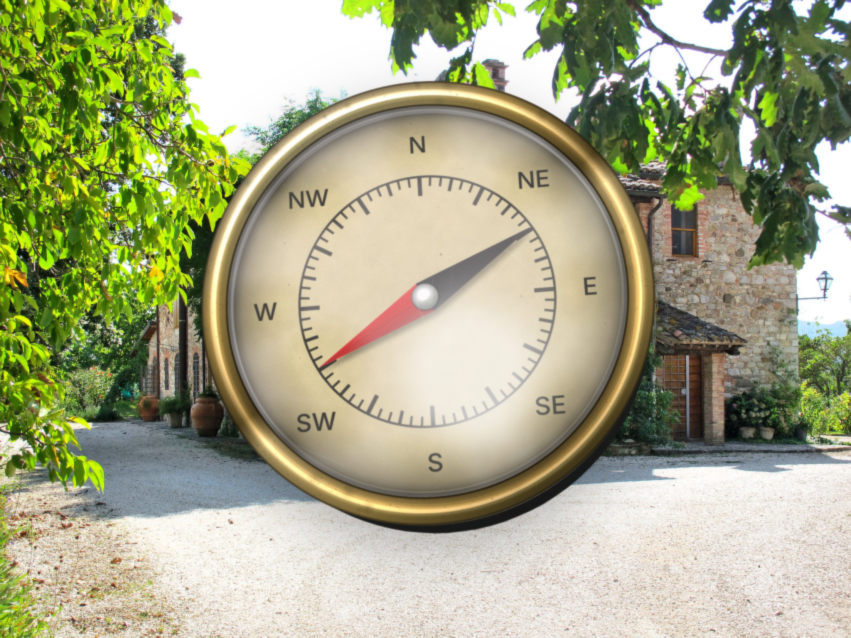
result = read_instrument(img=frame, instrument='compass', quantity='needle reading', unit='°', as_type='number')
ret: 240 °
